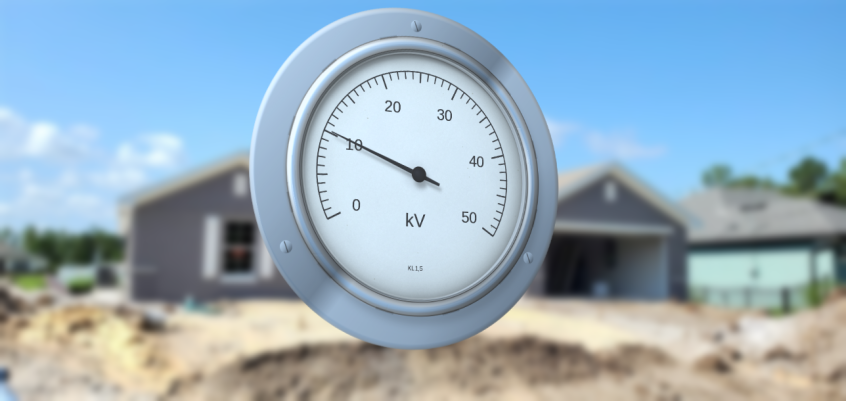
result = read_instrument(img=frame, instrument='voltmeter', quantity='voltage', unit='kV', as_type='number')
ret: 10 kV
